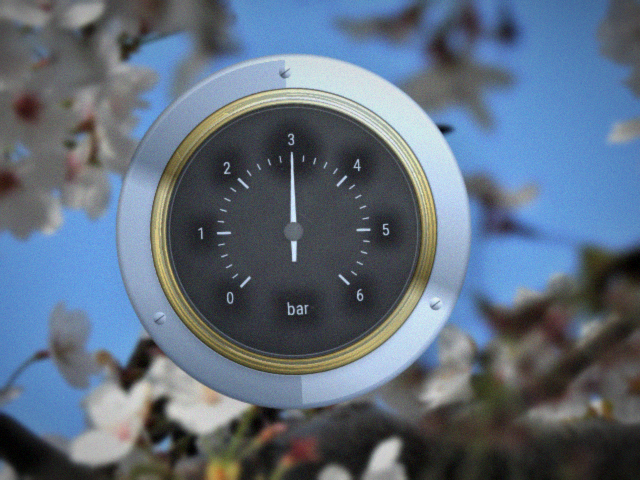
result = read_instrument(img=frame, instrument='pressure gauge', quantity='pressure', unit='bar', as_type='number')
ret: 3 bar
